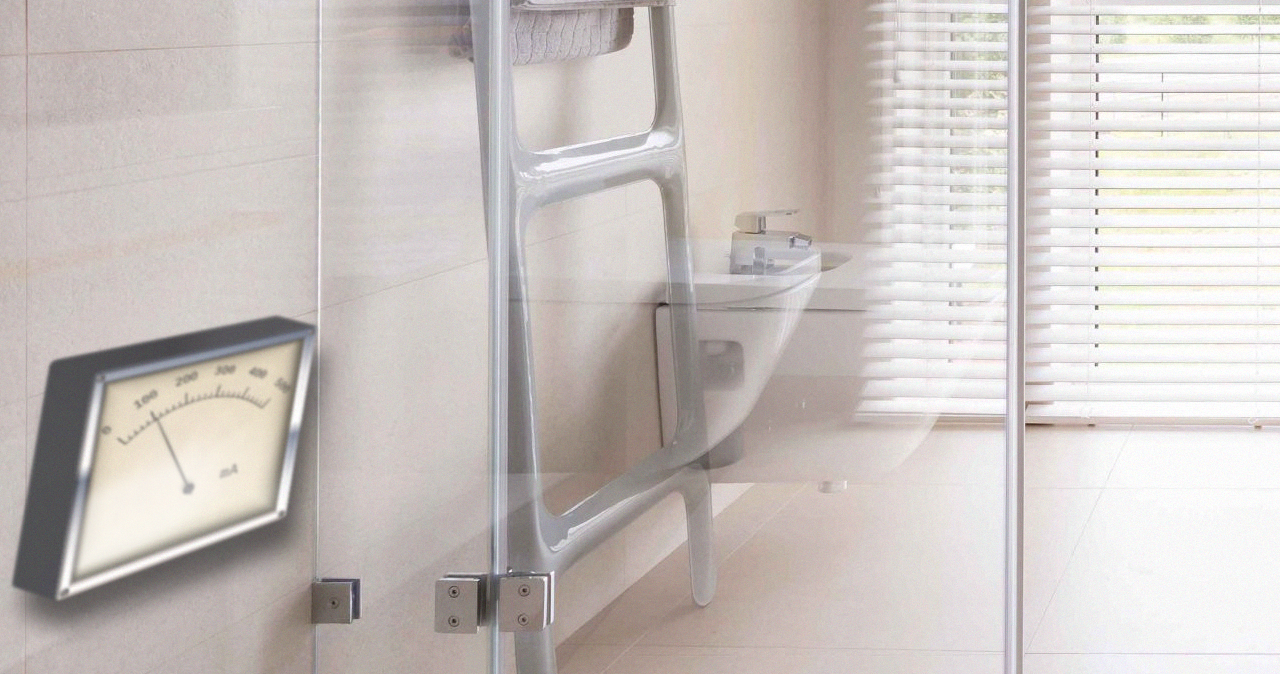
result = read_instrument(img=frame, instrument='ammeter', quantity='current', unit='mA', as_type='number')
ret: 100 mA
